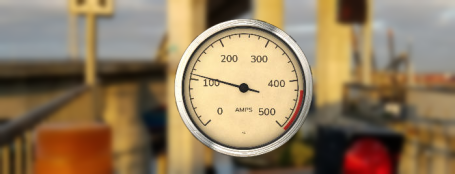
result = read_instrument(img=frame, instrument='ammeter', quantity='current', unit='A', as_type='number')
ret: 110 A
